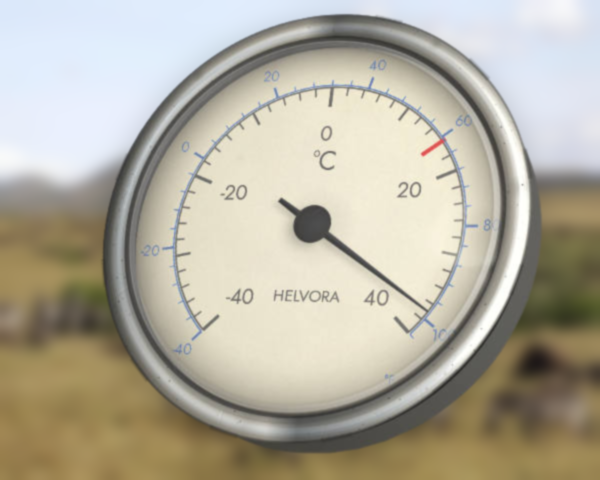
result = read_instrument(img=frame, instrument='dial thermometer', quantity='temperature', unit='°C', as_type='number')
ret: 37 °C
